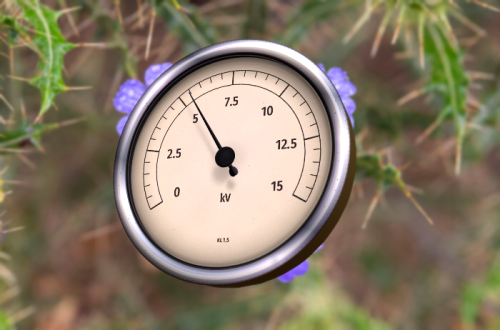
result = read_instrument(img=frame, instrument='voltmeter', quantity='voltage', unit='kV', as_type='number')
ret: 5.5 kV
